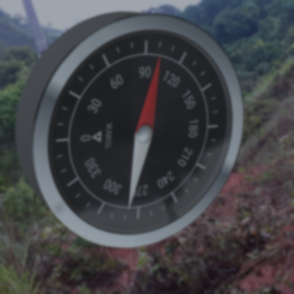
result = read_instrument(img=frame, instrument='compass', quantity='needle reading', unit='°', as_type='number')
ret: 100 °
